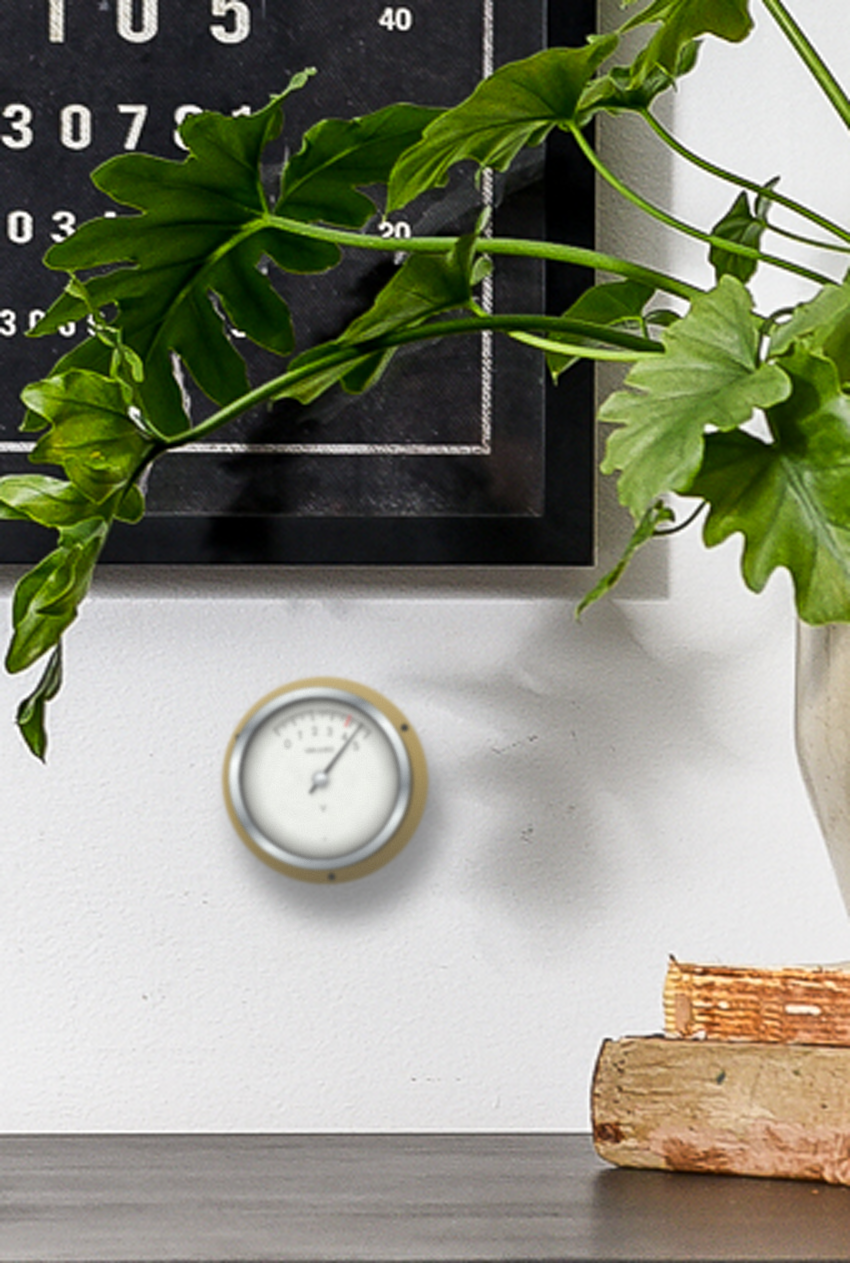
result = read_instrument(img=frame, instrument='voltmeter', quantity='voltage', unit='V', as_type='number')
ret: 4.5 V
